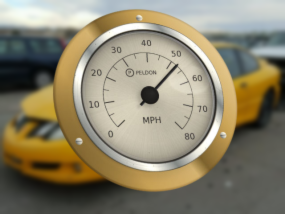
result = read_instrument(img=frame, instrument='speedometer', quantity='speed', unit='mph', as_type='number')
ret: 52.5 mph
